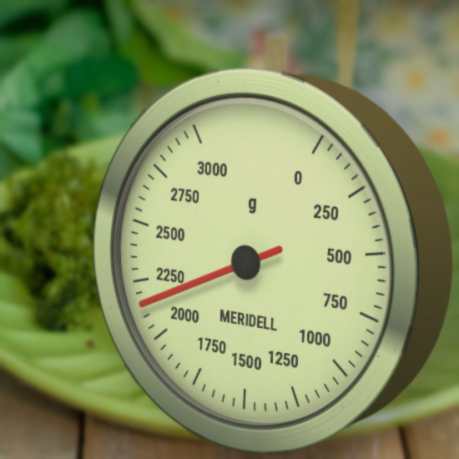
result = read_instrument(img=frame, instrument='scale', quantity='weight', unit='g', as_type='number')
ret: 2150 g
